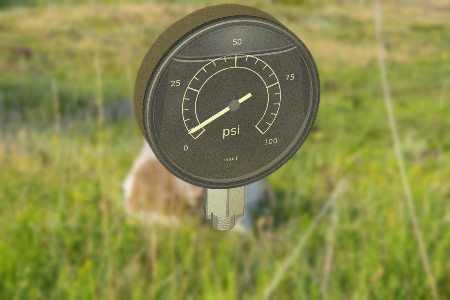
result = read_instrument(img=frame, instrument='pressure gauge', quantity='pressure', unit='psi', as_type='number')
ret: 5 psi
